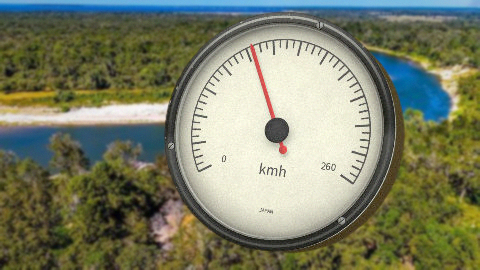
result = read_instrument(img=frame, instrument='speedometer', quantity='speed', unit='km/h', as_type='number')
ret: 105 km/h
